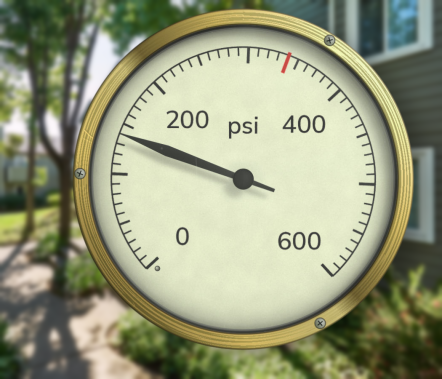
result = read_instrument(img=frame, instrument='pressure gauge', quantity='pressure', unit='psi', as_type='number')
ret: 140 psi
